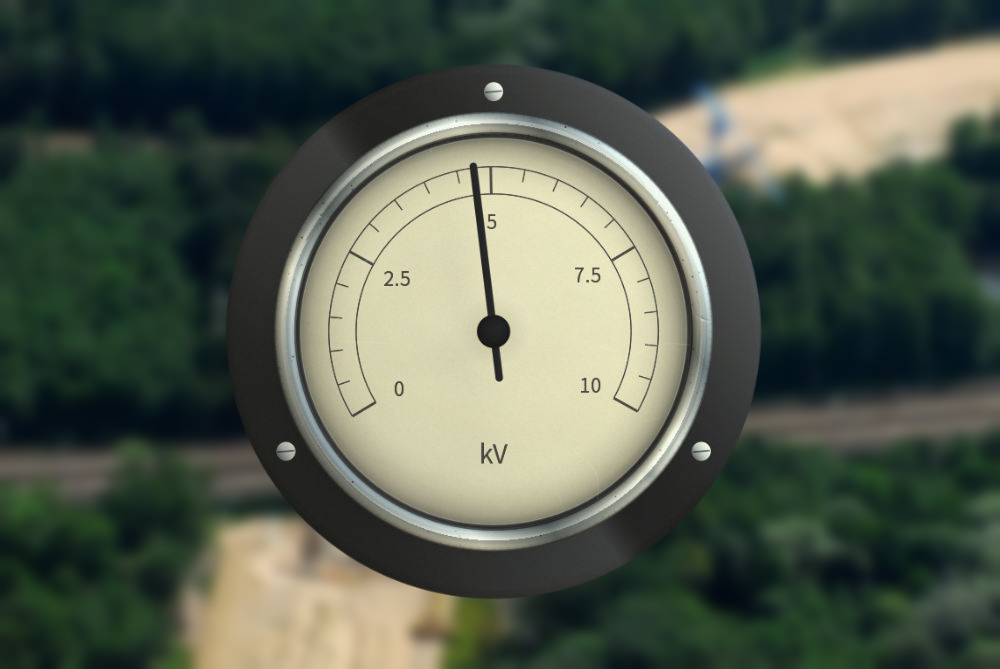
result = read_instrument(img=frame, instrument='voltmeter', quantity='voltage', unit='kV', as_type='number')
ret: 4.75 kV
